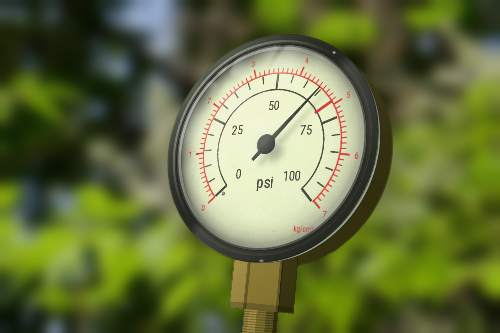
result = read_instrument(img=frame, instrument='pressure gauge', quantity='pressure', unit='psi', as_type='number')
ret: 65 psi
